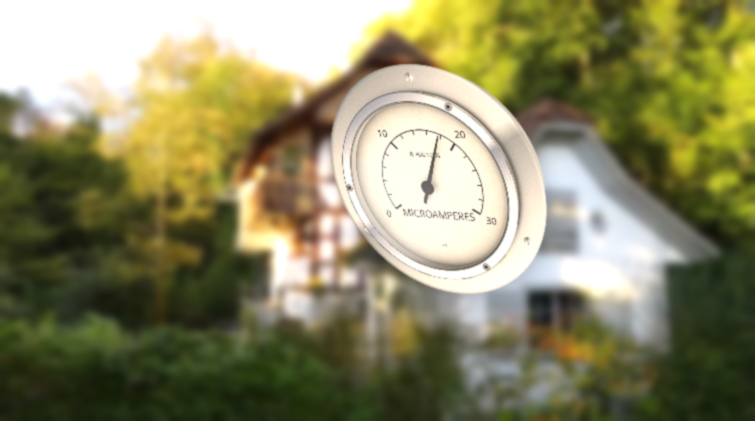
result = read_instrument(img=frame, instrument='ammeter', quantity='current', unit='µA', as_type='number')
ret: 18 µA
